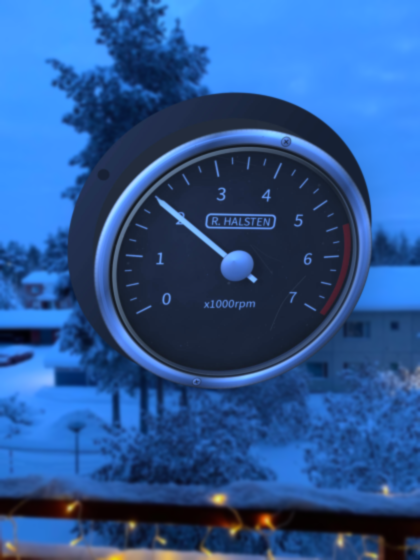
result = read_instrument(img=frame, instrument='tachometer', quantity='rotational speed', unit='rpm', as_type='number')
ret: 2000 rpm
